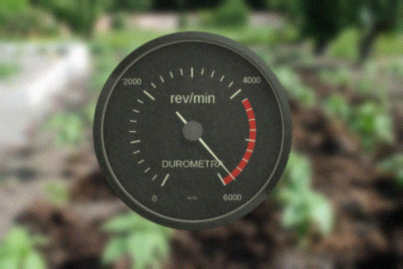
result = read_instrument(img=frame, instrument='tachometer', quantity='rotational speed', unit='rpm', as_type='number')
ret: 5800 rpm
